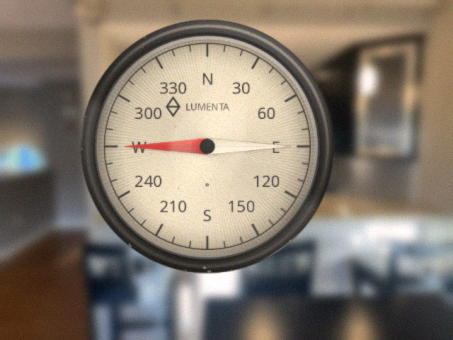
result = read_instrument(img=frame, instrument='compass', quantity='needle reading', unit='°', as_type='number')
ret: 270 °
